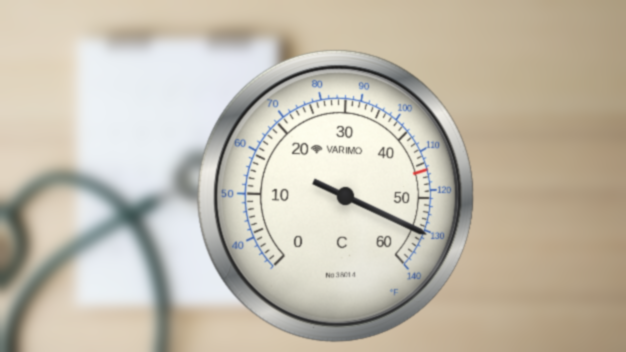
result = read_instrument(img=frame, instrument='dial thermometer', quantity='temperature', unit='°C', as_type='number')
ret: 55 °C
